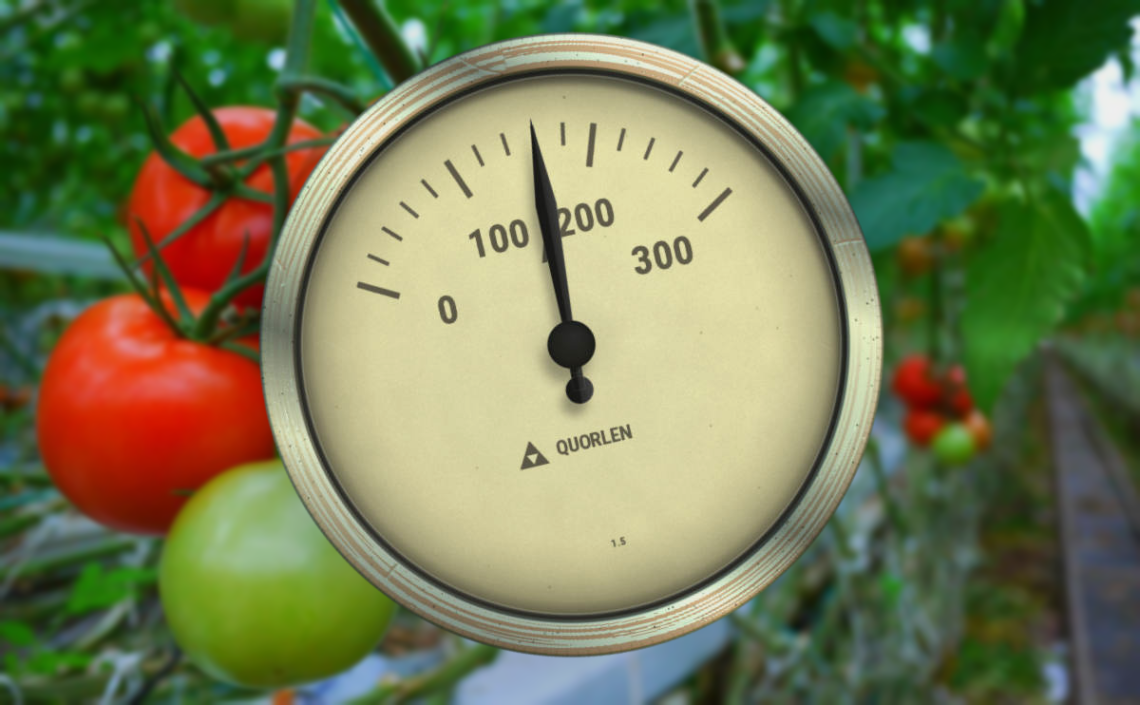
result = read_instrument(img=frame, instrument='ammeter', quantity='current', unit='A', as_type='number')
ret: 160 A
